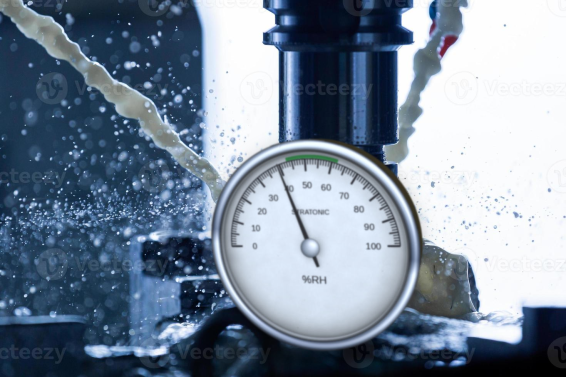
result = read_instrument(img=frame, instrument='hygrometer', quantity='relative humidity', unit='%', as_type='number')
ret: 40 %
